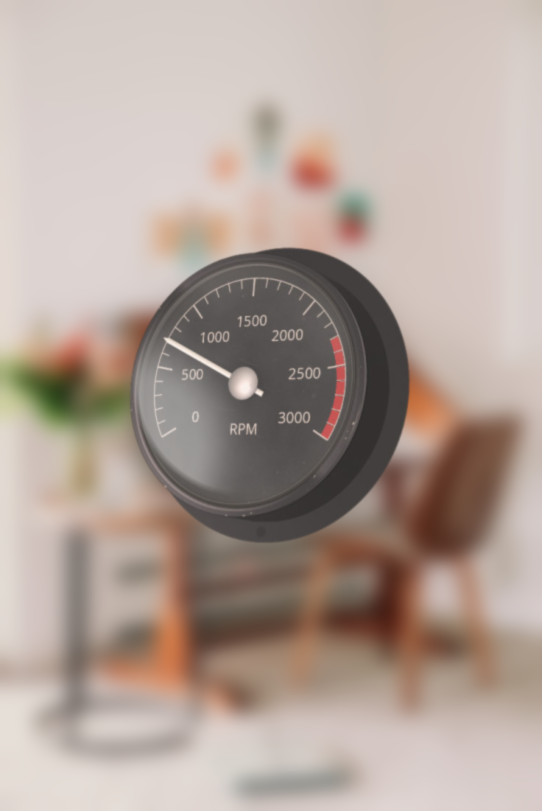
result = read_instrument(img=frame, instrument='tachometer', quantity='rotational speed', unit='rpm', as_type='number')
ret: 700 rpm
